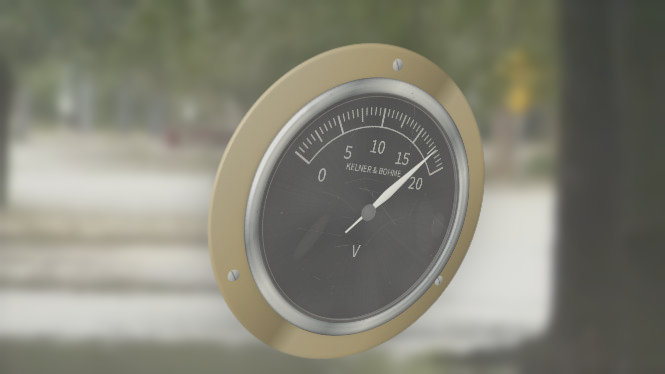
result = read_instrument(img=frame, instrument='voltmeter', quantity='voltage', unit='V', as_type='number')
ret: 17.5 V
